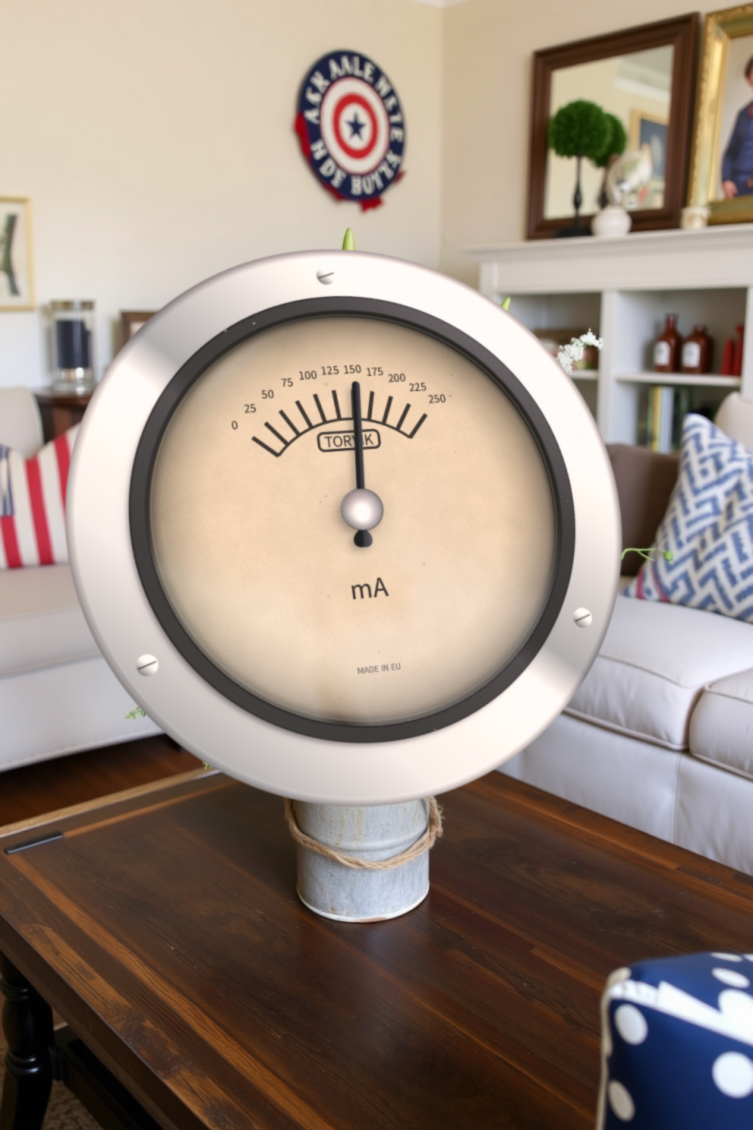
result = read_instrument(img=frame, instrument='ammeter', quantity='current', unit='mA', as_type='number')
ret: 150 mA
